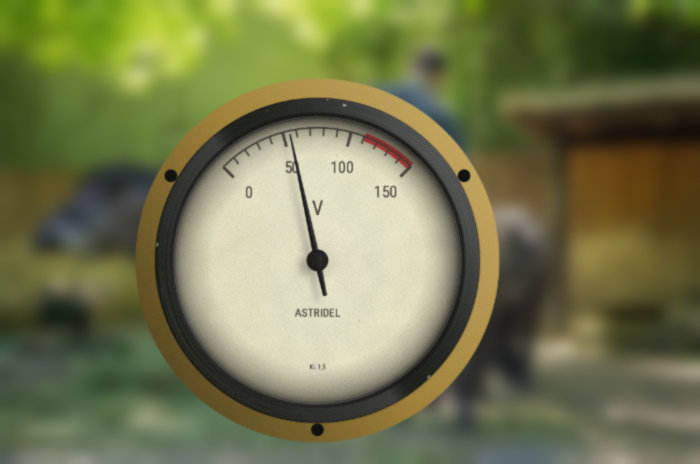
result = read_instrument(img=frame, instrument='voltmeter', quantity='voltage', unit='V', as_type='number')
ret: 55 V
